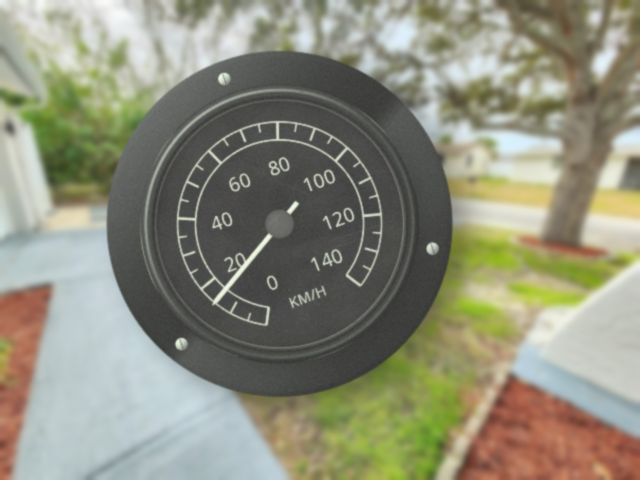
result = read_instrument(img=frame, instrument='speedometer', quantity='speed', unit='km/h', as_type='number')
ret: 15 km/h
